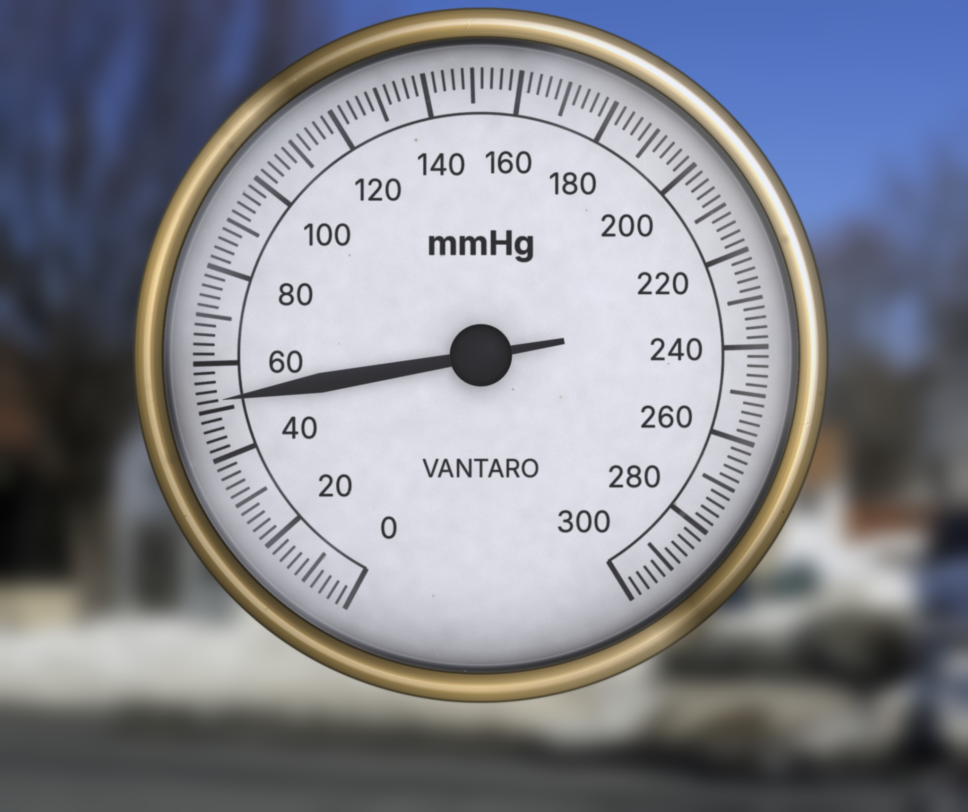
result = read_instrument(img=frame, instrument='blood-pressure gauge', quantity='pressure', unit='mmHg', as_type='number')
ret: 52 mmHg
